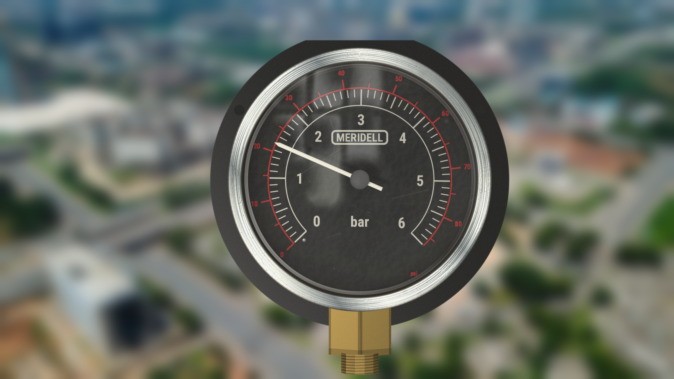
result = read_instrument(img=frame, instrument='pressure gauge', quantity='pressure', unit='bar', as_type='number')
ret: 1.5 bar
